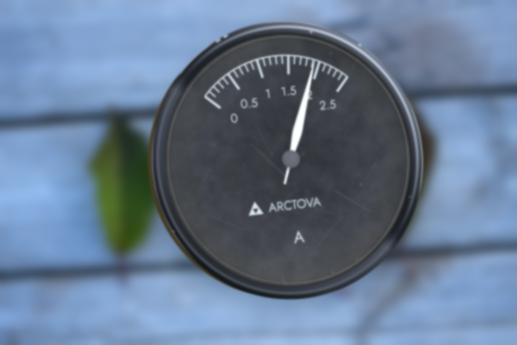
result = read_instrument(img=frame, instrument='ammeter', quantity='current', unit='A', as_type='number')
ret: 1.9 A
